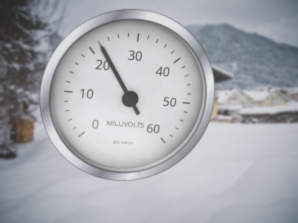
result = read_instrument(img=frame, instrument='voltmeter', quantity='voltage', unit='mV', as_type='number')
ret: 22 mV
